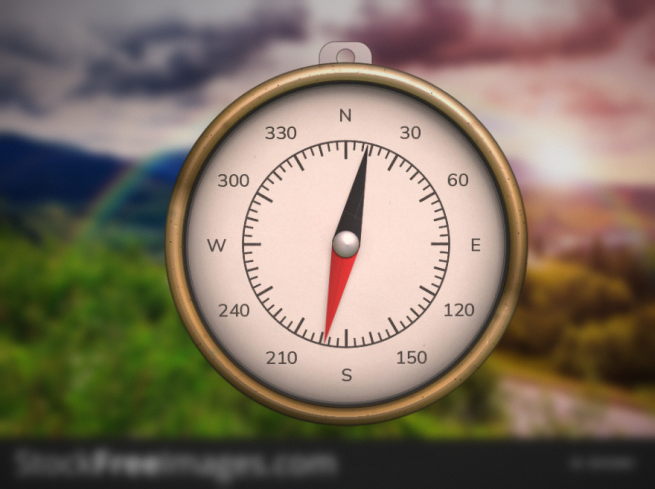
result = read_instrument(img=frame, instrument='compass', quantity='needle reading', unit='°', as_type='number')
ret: 192.5 °
